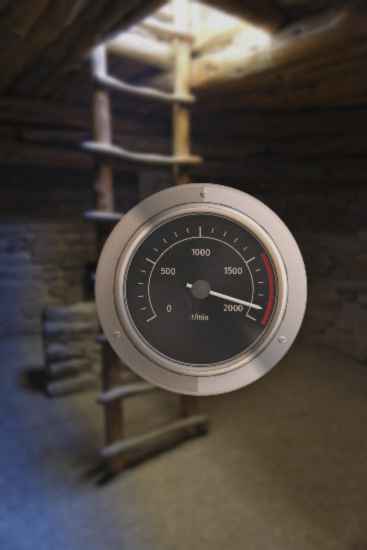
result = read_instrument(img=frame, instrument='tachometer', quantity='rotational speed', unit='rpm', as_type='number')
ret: 1900 rpm
